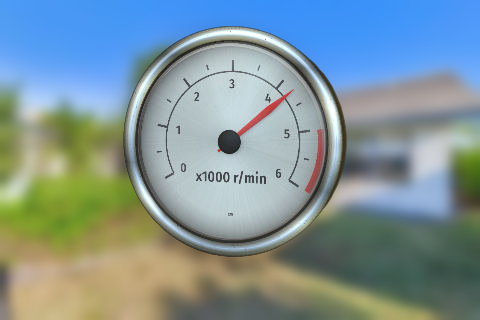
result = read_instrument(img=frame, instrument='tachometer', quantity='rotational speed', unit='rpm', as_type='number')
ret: 4250 rpm
